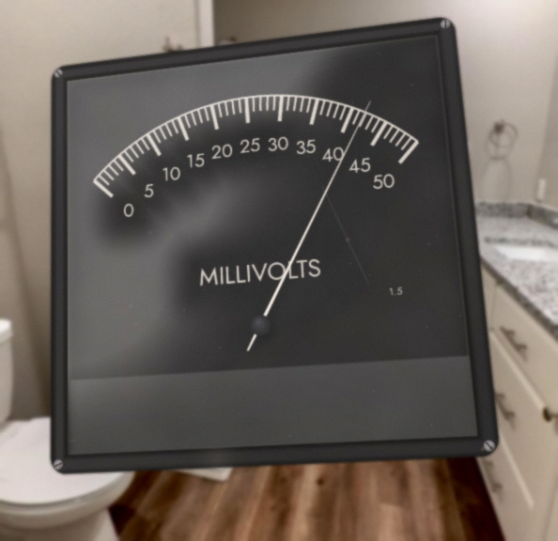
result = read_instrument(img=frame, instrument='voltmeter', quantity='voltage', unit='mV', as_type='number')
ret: 42 mV
